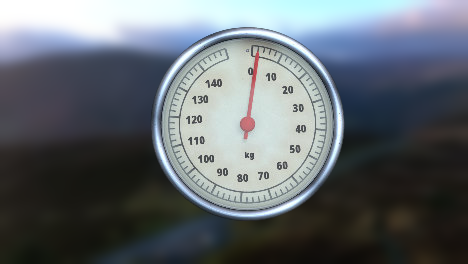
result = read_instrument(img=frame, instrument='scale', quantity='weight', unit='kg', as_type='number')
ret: 2 kg
